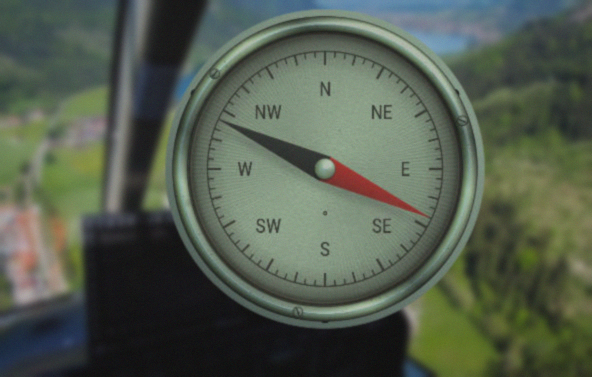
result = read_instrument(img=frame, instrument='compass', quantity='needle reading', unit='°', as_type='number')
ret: 115 °
